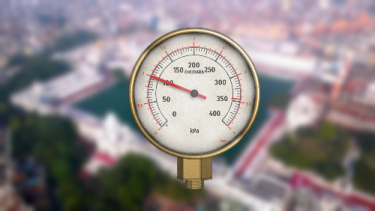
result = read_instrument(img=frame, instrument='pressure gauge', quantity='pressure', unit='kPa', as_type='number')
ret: 100 kPa
